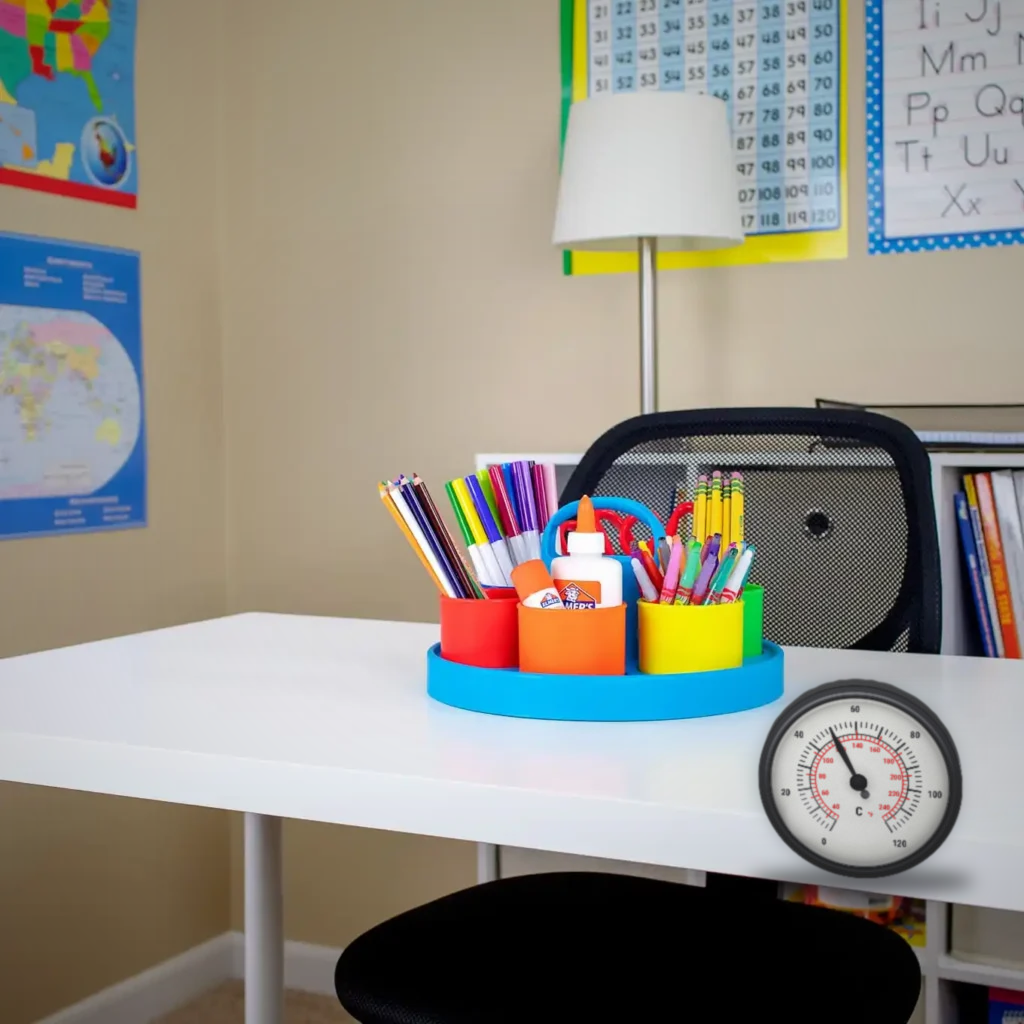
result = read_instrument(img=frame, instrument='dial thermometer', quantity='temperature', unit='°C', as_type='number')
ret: 50 °C
